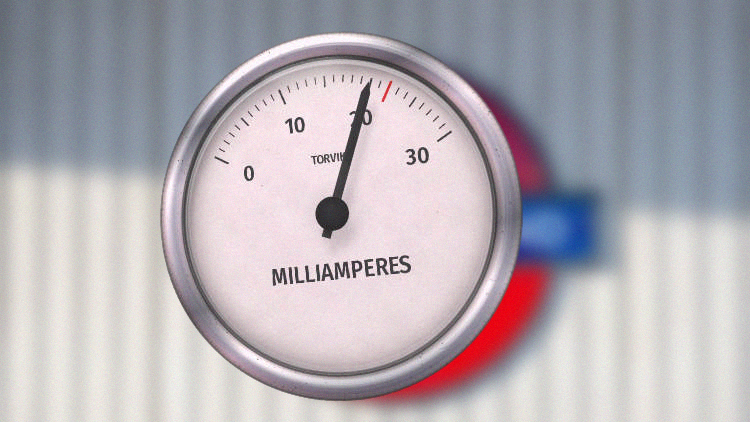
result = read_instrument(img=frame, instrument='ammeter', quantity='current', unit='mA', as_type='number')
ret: 20 mA
